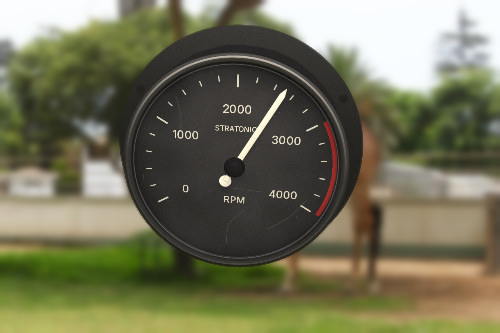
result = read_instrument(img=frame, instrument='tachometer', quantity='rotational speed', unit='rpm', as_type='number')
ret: 2500 rpm
